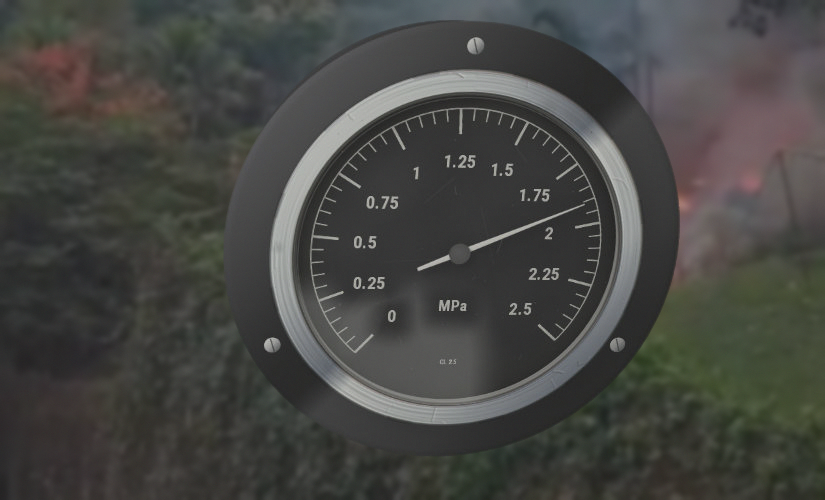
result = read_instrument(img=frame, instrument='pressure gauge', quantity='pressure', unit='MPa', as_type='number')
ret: 1.9 MPa
